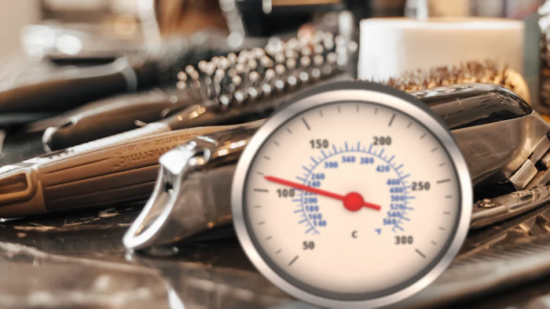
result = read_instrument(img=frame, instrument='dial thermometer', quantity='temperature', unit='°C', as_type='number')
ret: 110 °C
